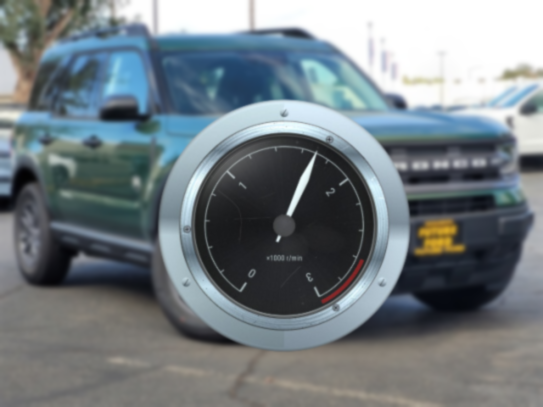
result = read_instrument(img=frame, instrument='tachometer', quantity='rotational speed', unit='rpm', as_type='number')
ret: 1700 rpm
